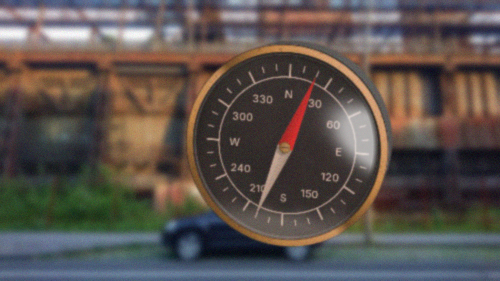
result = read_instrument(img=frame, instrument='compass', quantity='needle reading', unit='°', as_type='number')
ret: 20 °
